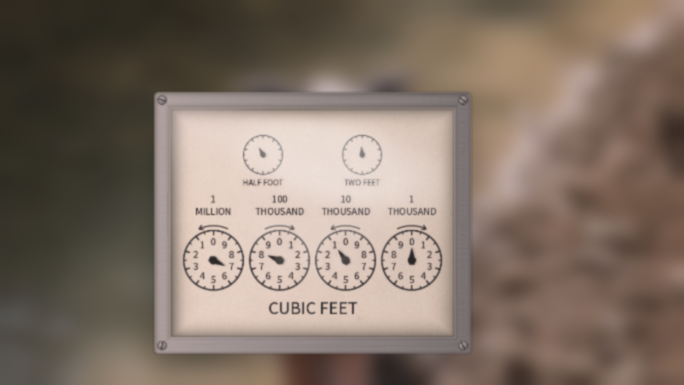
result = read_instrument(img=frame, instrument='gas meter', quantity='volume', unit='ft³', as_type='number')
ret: 681000 ft³
